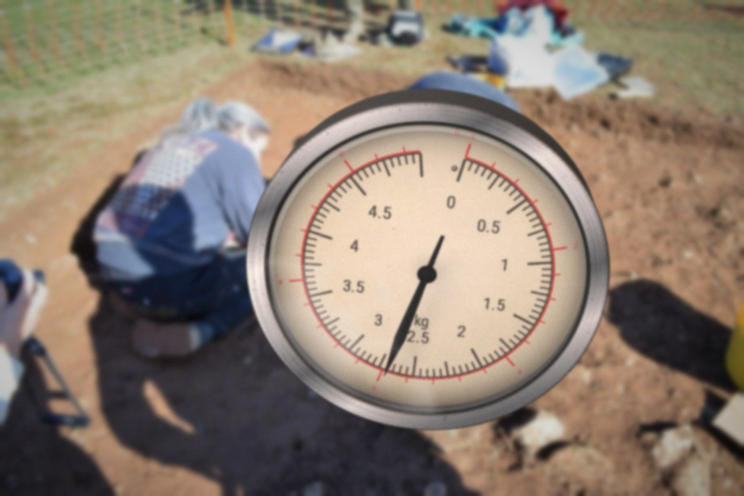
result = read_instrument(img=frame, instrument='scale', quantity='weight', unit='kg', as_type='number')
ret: 2.7 kg
